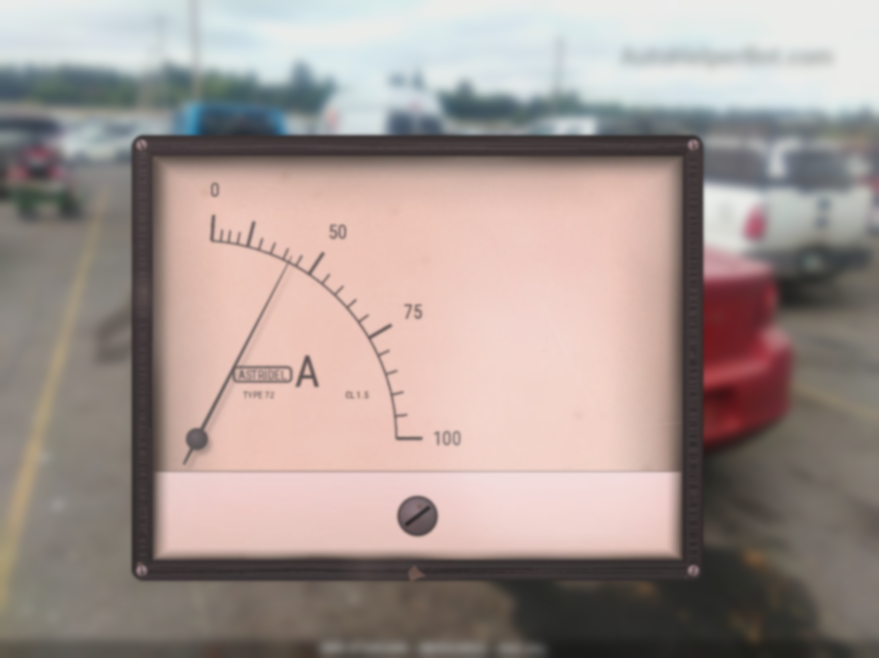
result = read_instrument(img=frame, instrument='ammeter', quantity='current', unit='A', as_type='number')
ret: 42.5 A
